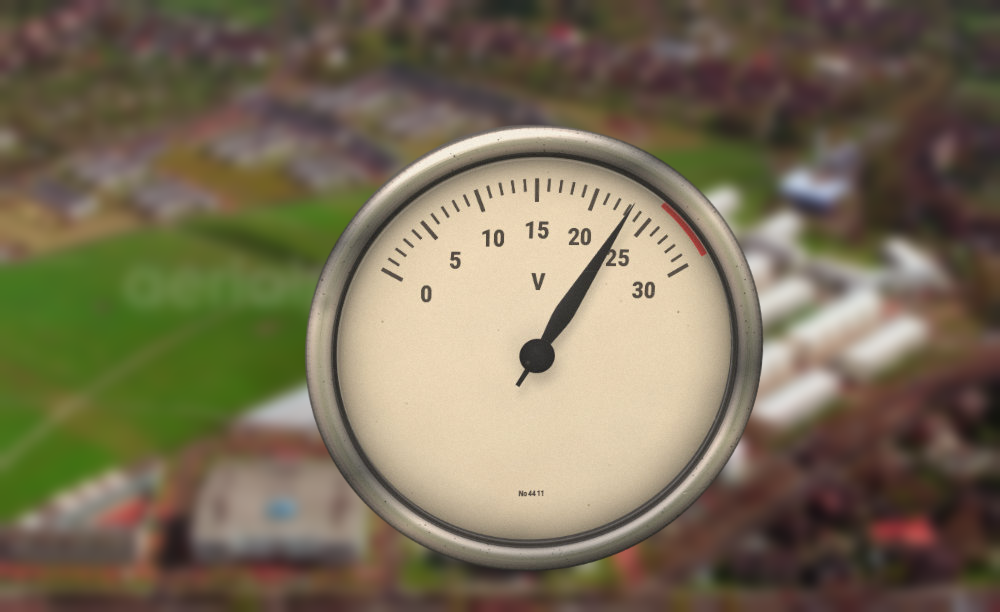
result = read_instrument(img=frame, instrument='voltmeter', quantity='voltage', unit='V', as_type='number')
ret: 23 V
